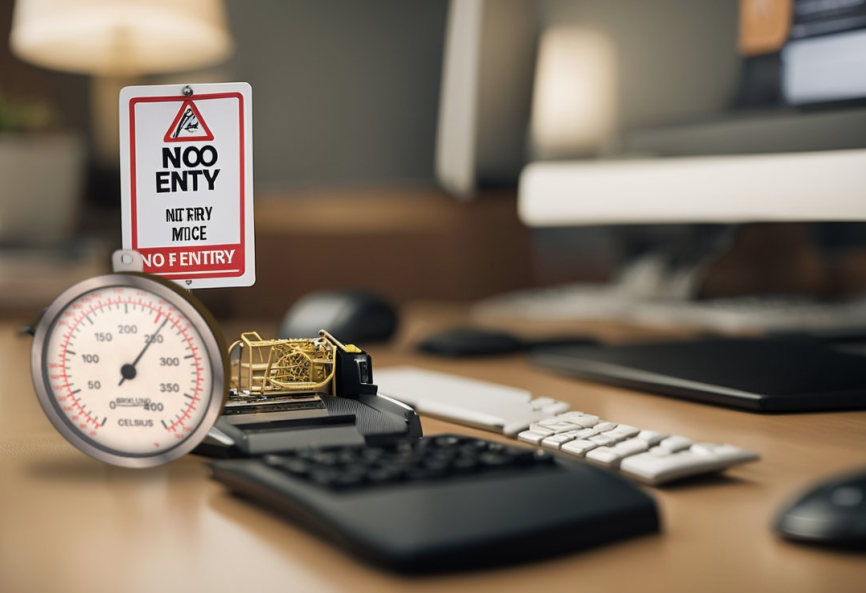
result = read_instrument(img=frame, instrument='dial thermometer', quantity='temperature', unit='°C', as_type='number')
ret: 250 °C
